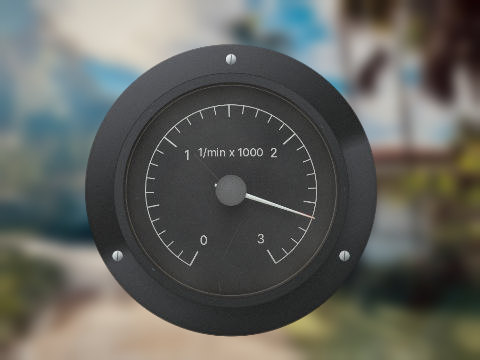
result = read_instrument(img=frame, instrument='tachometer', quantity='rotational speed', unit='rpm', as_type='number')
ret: 2600 rpm
